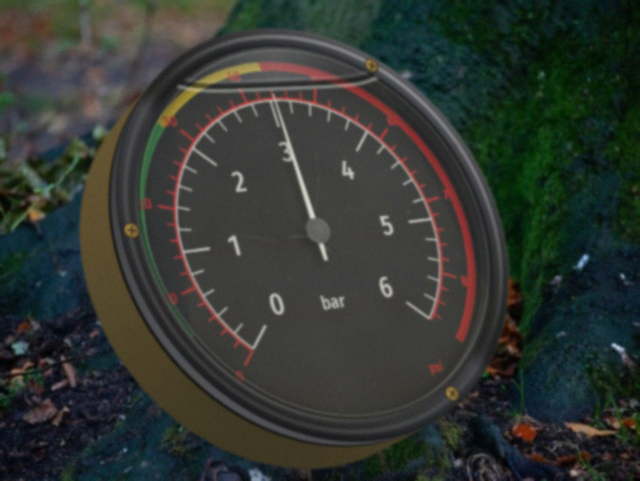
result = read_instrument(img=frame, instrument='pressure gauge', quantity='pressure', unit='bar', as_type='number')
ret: 3 bar
